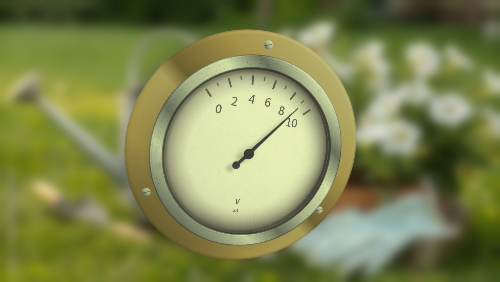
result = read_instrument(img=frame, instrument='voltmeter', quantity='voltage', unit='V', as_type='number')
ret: 9 V
